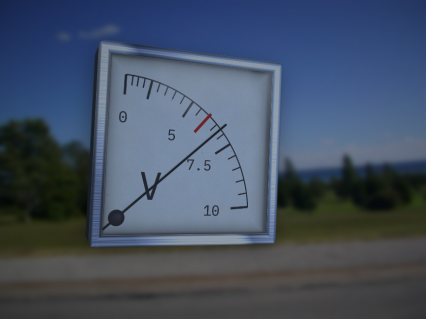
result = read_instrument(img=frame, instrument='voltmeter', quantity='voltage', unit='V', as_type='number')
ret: 6.75 V
